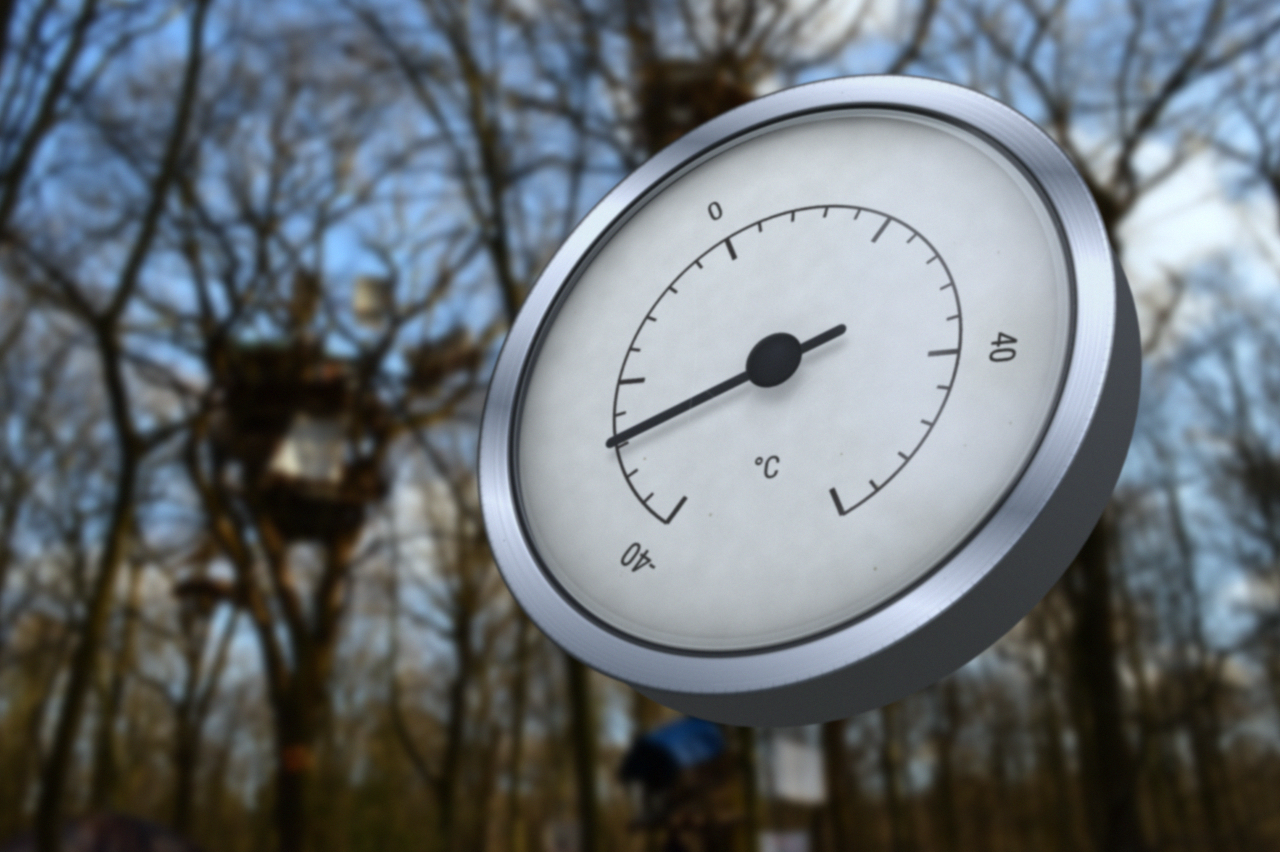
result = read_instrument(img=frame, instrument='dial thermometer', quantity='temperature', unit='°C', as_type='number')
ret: -28 °C
